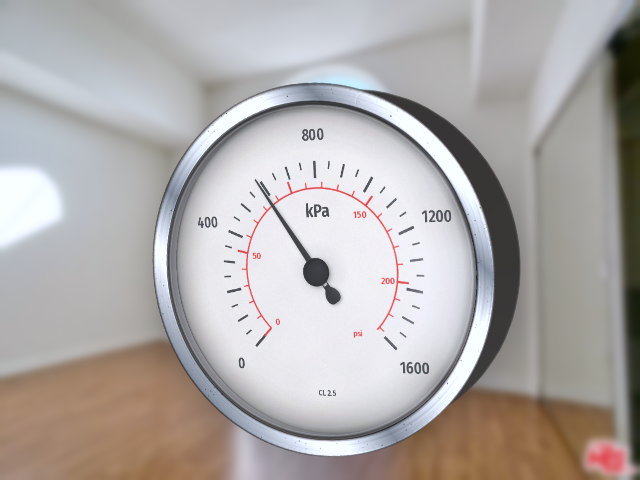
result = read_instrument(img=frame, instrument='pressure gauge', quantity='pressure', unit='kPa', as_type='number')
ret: 600 kPa
